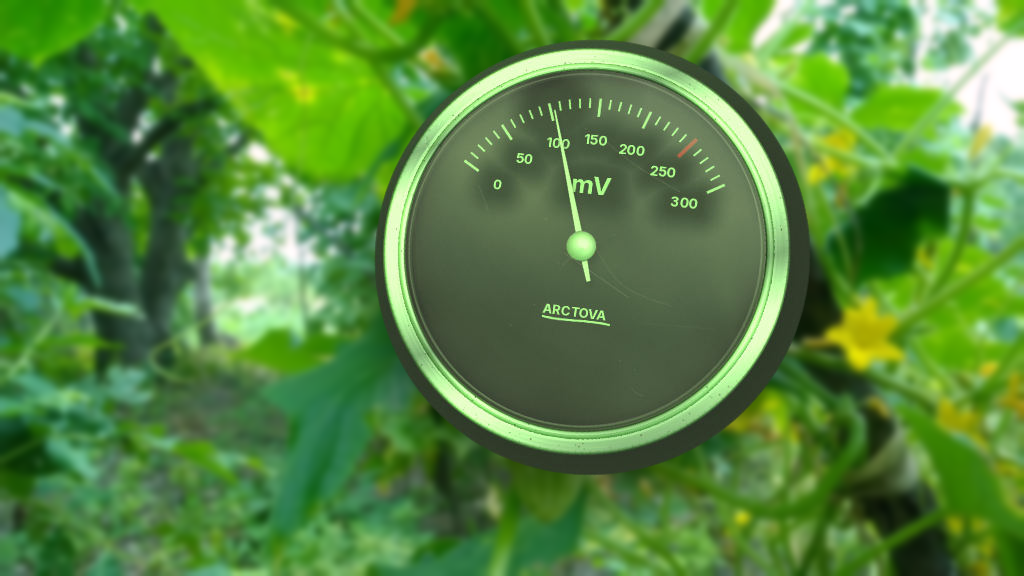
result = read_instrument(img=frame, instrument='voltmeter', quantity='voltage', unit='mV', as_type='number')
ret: 105 mV
